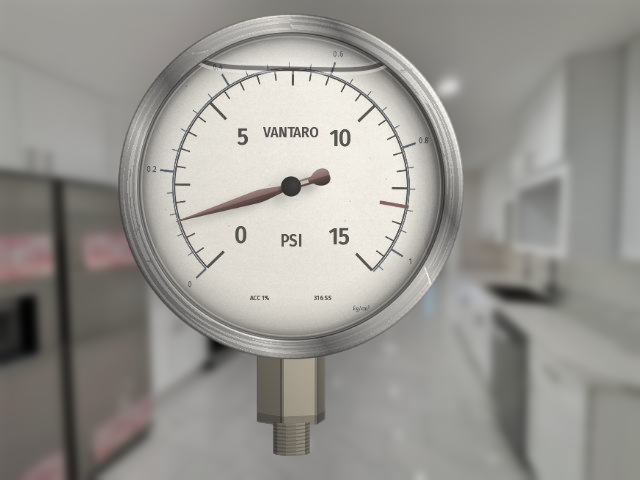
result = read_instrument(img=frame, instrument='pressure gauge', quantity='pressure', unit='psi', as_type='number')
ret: 1.5 psi
